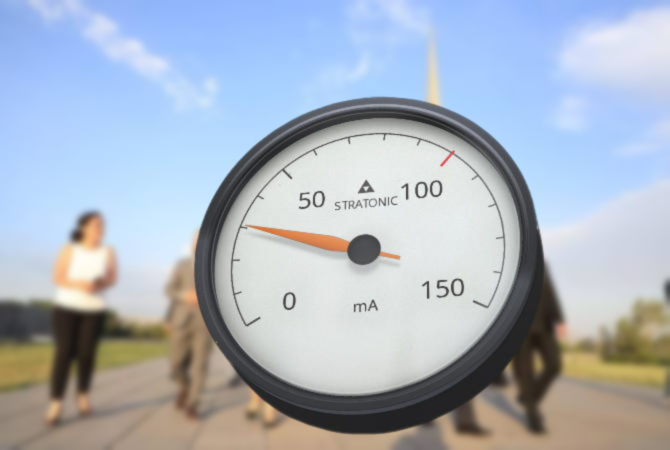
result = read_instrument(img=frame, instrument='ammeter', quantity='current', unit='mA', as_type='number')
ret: 30 mA
